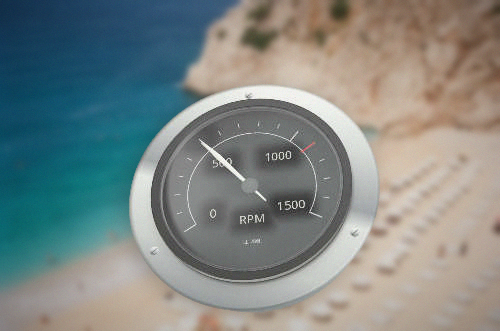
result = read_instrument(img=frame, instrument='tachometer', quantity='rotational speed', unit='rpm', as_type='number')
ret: 500 rpm
